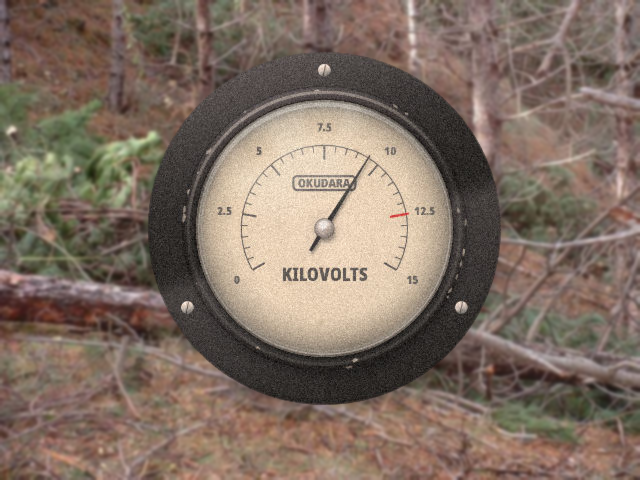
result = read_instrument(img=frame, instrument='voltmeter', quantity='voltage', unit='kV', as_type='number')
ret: 9.5 kV
